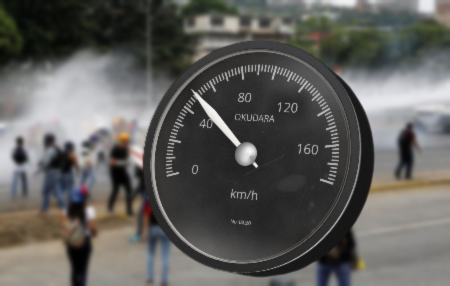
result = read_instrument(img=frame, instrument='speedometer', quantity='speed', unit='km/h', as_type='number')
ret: 50 km/h
